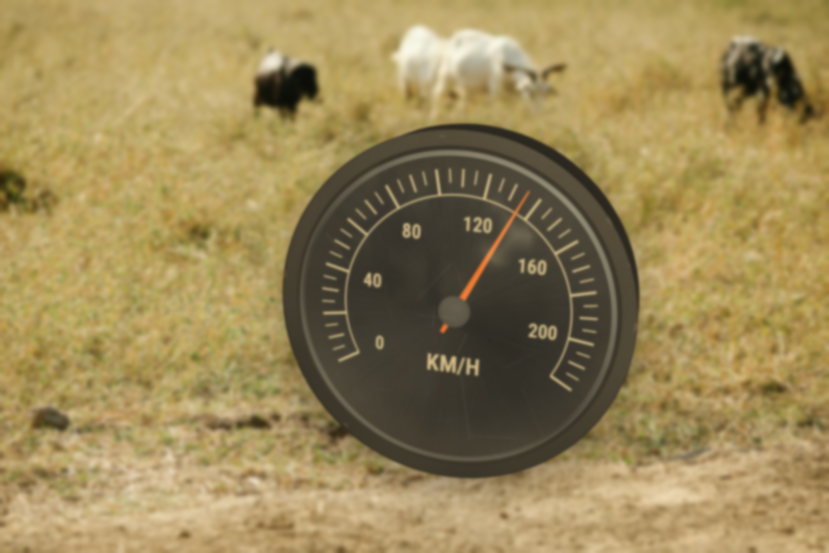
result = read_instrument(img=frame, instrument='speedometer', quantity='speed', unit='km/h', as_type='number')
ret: 135 km/h
